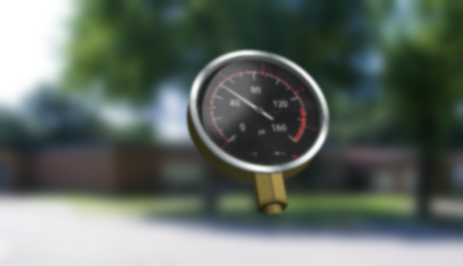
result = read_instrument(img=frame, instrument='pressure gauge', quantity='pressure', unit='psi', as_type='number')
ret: 50 psi
